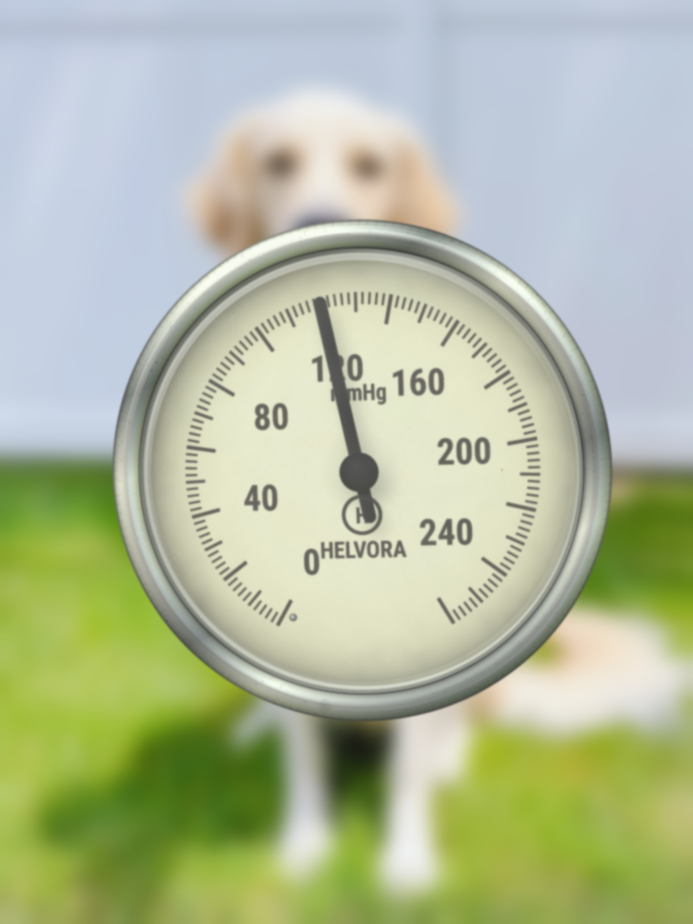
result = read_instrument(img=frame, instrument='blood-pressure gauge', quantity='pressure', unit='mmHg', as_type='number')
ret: 120 mmHg
